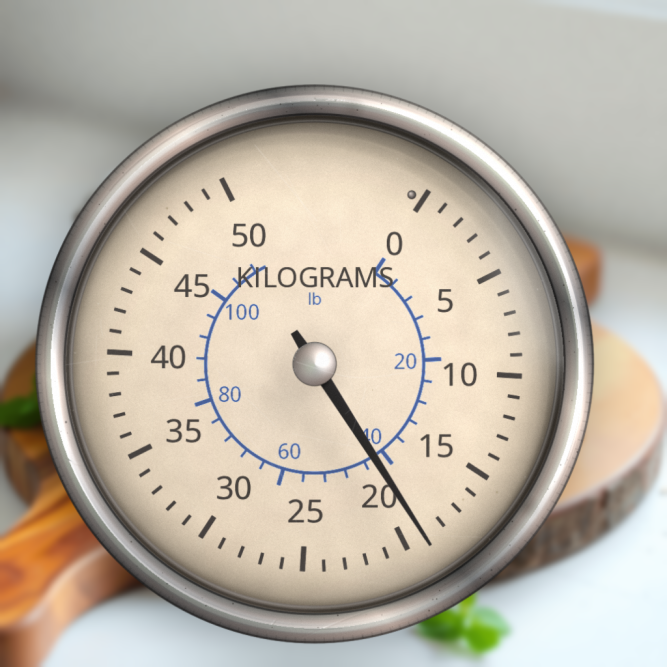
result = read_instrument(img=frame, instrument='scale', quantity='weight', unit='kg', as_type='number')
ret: 19 kg
